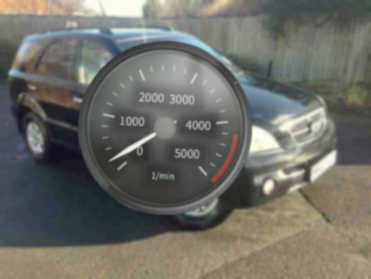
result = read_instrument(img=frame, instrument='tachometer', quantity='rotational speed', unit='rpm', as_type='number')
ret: 200 rpm
